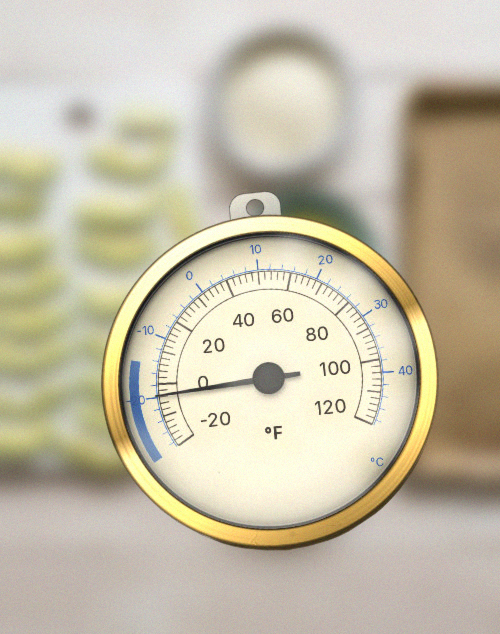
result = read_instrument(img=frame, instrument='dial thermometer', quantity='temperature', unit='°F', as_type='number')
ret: -4 °F
